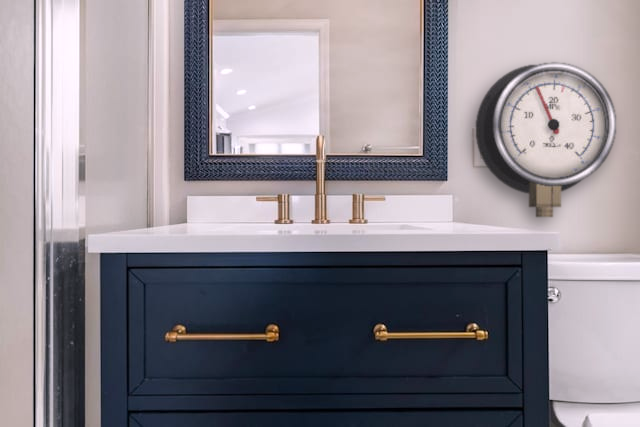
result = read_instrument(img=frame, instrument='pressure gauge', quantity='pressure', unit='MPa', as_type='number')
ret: 16 MPa
